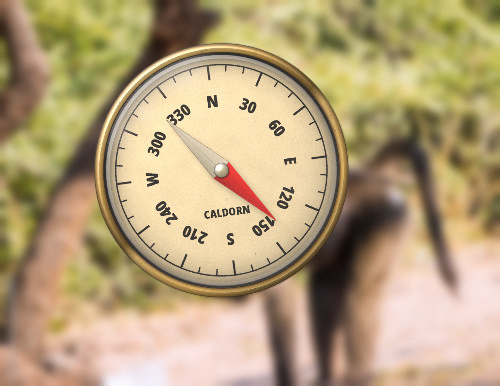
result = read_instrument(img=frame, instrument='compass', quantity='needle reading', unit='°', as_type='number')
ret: 140 °
